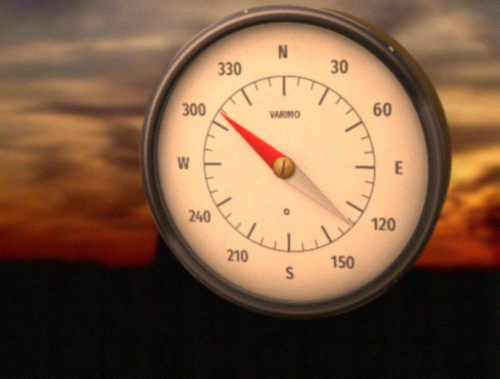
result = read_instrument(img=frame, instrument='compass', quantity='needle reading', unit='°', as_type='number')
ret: 310 °
